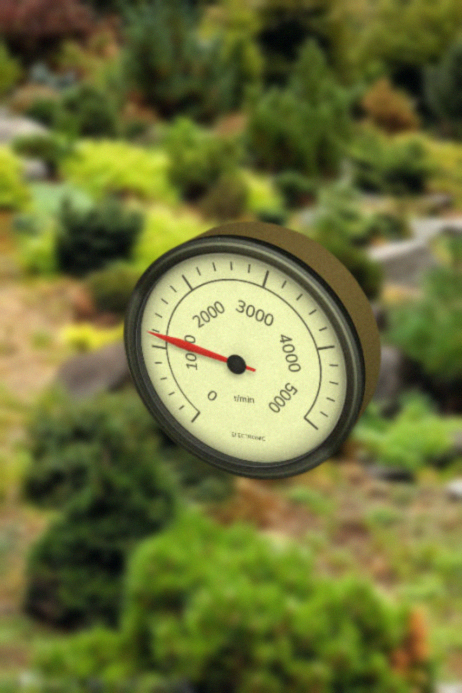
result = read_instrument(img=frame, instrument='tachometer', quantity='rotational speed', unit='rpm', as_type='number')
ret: 1200 rpm
